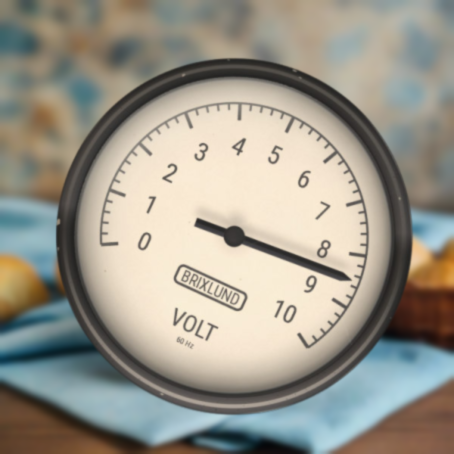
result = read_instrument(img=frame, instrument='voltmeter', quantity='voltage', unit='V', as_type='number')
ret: 8.5 V
